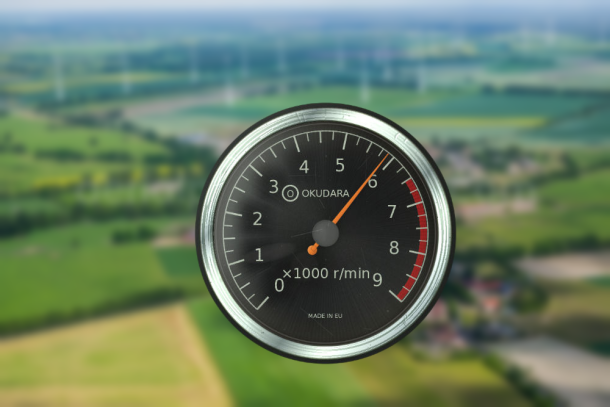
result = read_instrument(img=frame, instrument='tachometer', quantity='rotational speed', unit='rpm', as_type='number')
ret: 5875 rpm
